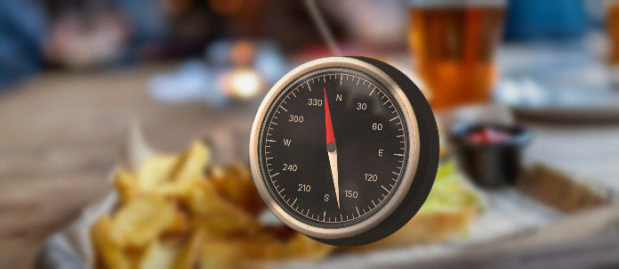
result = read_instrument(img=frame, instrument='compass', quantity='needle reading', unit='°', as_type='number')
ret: 345 °
